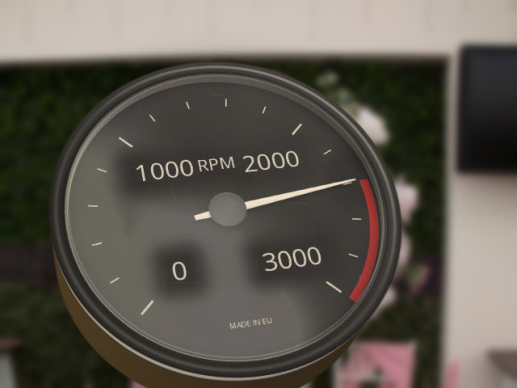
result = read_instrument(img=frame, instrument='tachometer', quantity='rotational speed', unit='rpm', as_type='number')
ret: 2400 rpm
